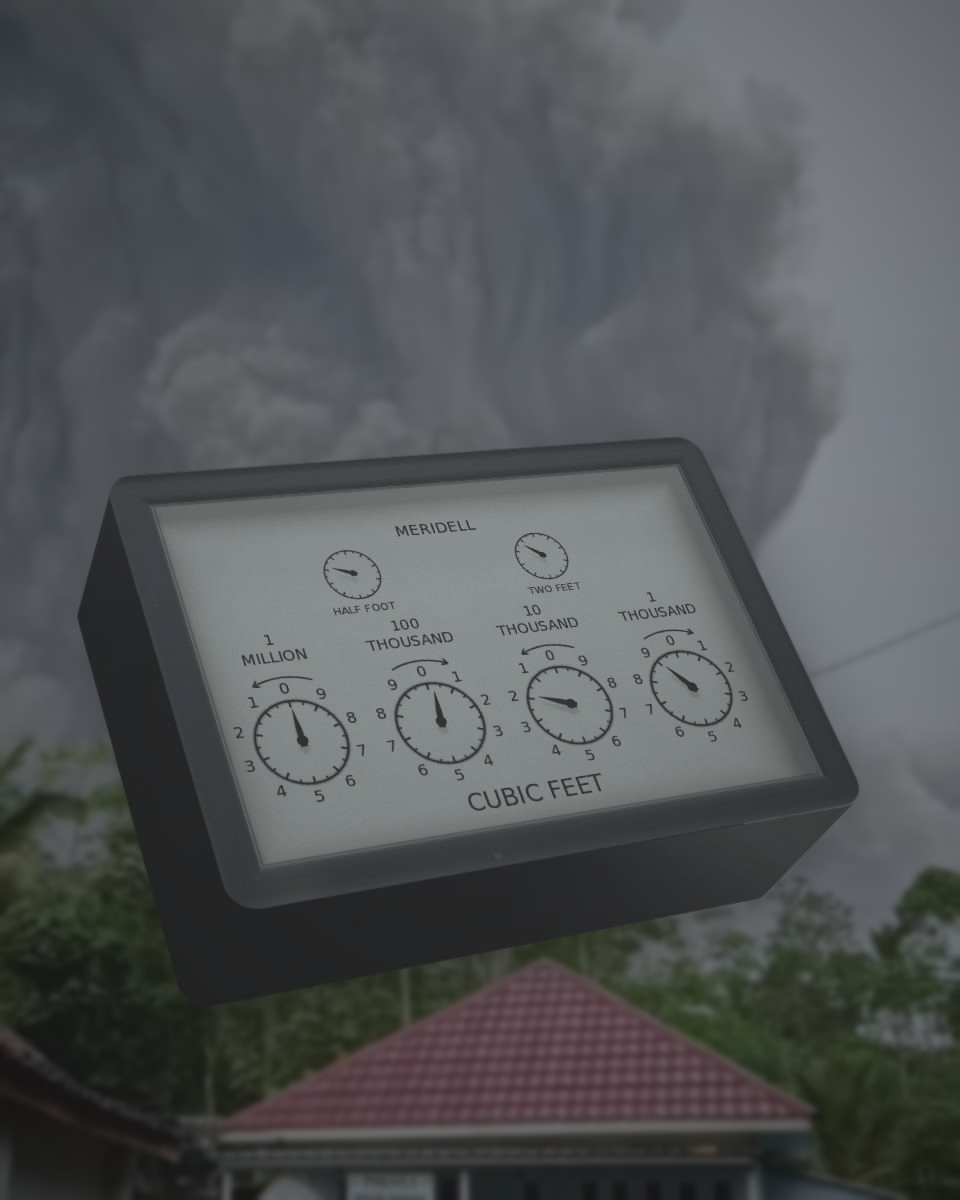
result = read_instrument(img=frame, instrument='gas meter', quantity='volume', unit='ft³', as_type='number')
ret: 1900 ft³
